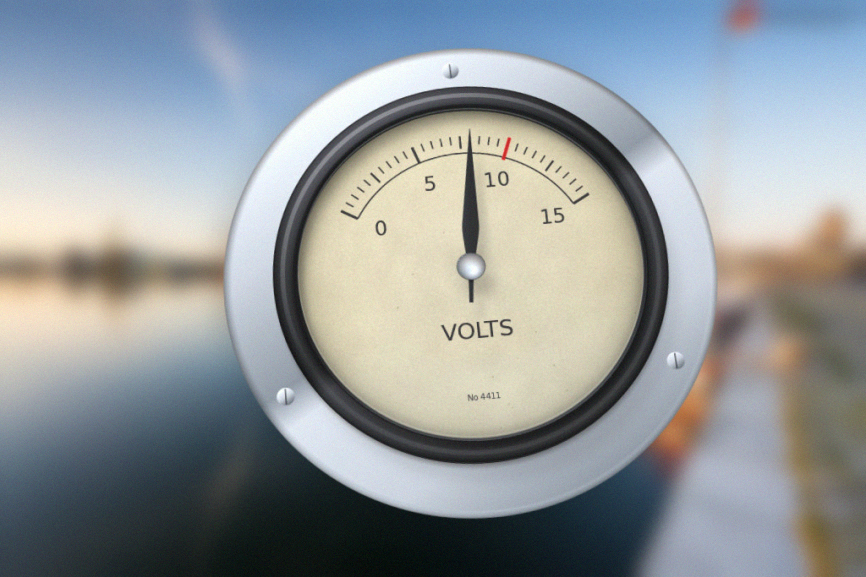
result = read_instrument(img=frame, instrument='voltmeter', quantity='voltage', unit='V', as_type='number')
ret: 8 V
